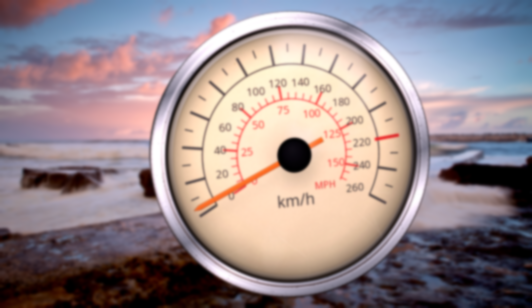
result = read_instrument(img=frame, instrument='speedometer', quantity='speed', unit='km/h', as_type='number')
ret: 5 km/h
